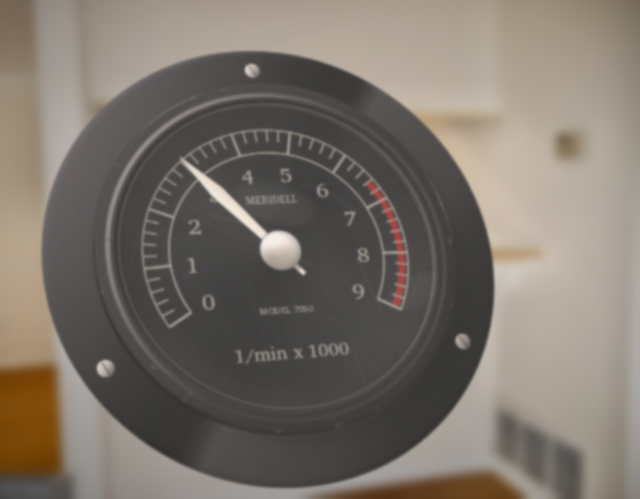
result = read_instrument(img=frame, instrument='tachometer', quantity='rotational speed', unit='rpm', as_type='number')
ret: 3000 rpm
